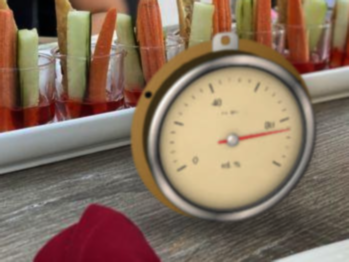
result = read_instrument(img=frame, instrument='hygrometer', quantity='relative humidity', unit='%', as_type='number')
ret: 84 %
